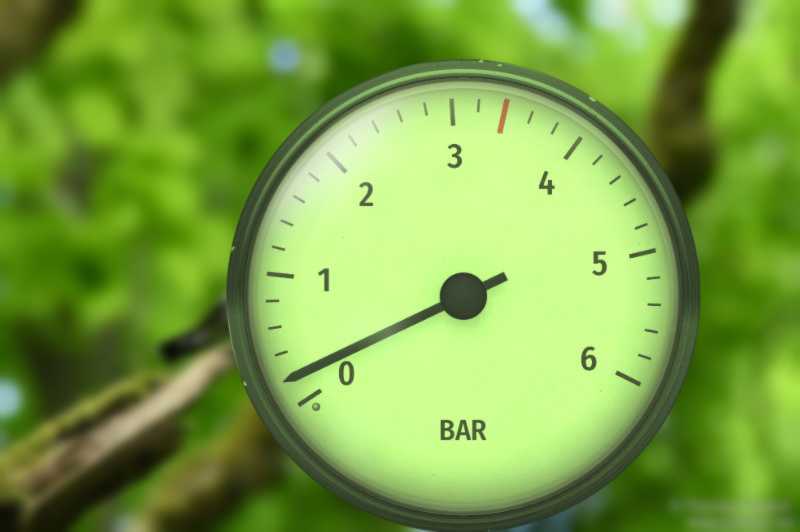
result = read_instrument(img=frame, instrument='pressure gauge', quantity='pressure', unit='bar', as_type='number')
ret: 0.2 bar
